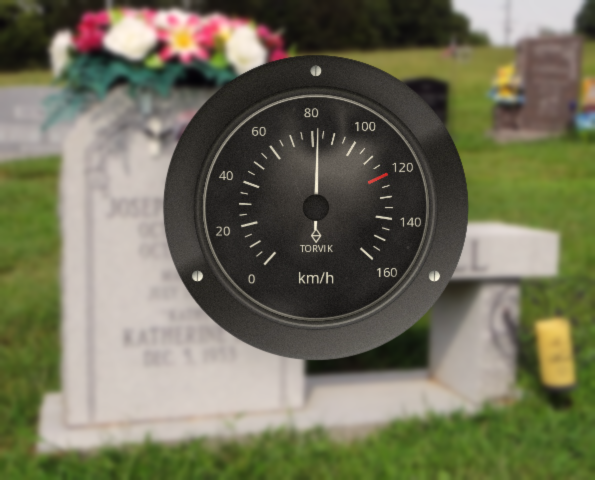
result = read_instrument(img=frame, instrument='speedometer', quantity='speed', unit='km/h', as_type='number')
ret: 82.5 km/h
